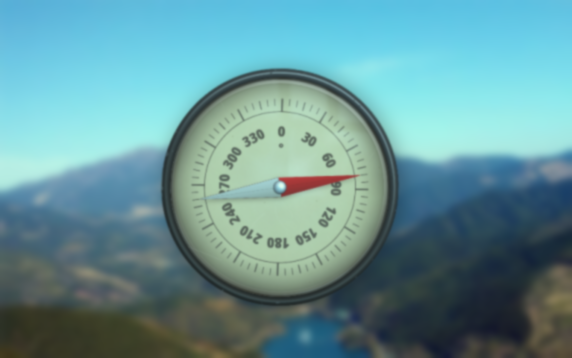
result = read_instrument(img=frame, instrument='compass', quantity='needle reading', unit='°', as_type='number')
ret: 80 °
